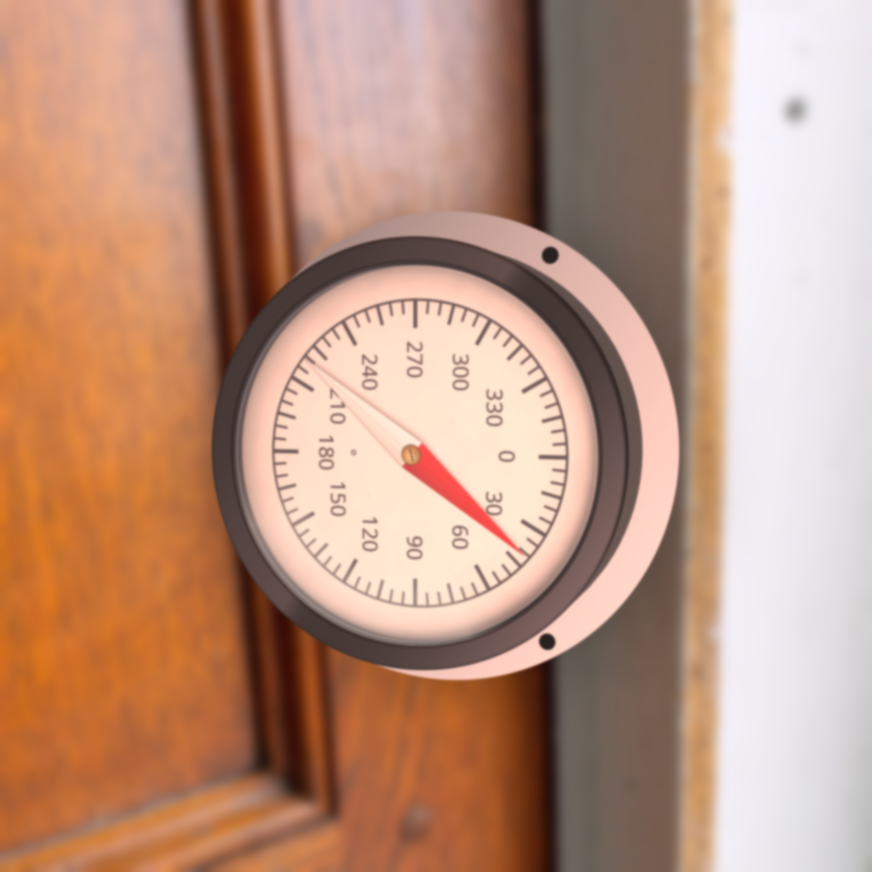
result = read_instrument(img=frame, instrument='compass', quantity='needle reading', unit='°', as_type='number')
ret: 40 °
